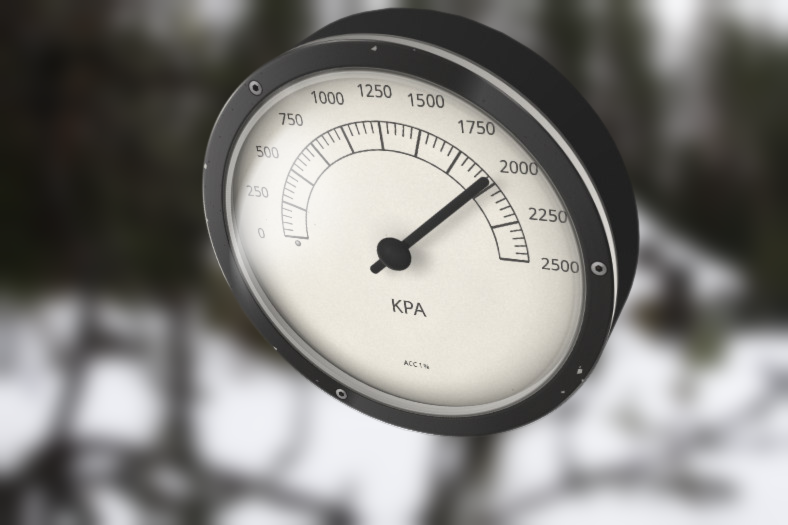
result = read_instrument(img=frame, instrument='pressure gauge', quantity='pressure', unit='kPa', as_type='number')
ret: 1950 kPa
